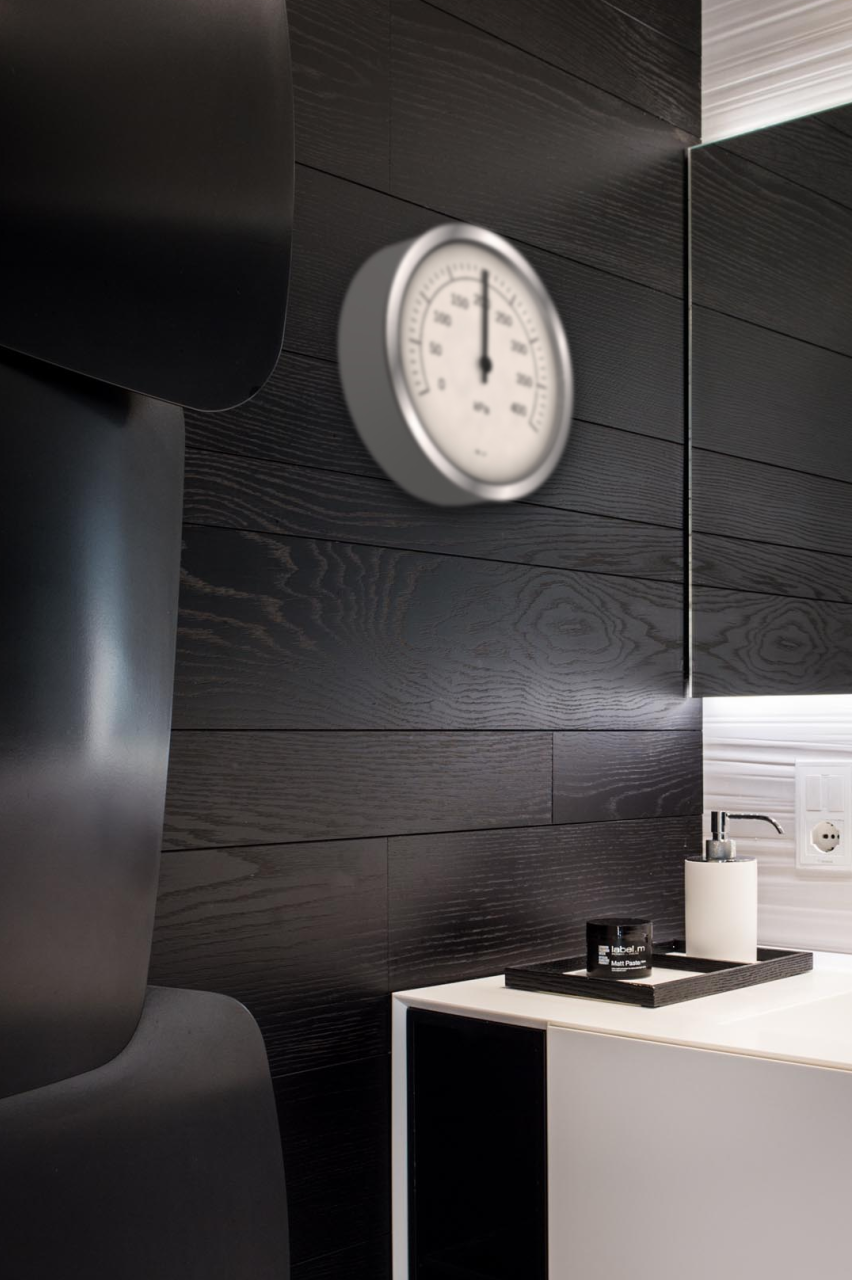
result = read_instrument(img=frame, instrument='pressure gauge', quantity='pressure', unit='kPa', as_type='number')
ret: 200 kPa
